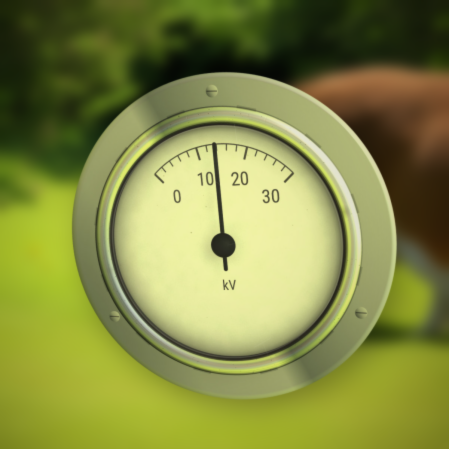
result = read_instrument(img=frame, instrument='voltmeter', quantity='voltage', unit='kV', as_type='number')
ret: 14 kV
